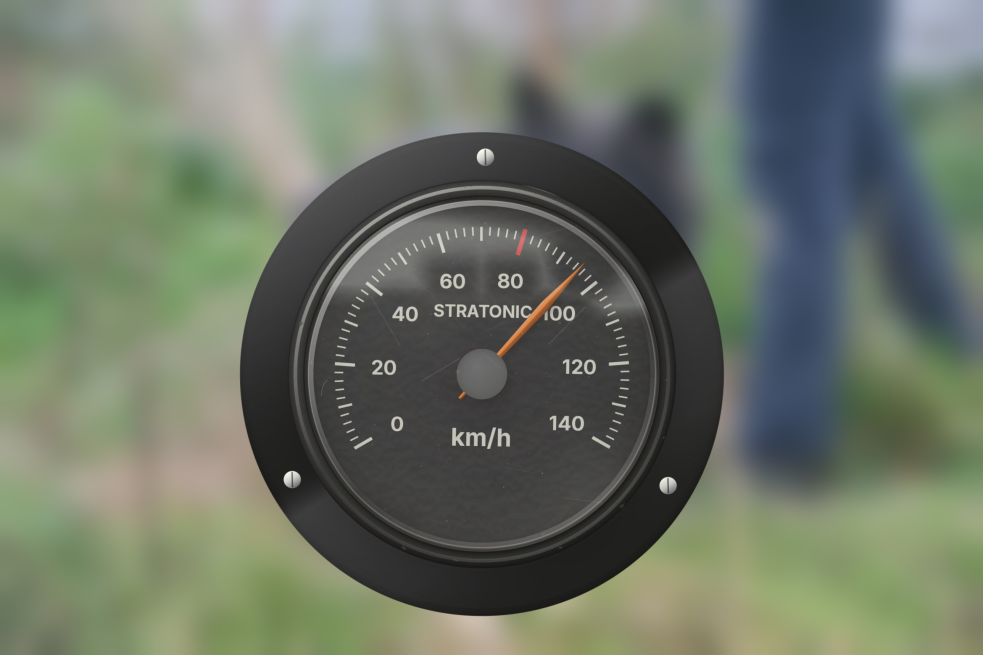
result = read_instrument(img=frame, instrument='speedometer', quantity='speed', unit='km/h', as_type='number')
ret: 95 km/h
